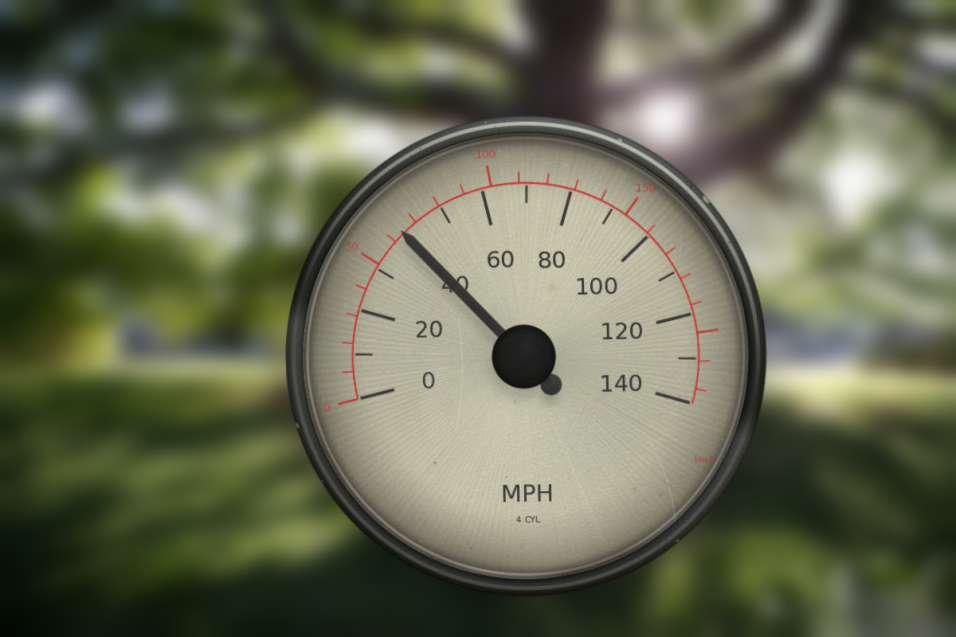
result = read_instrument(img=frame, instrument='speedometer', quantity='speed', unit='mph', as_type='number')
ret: 40 mph
